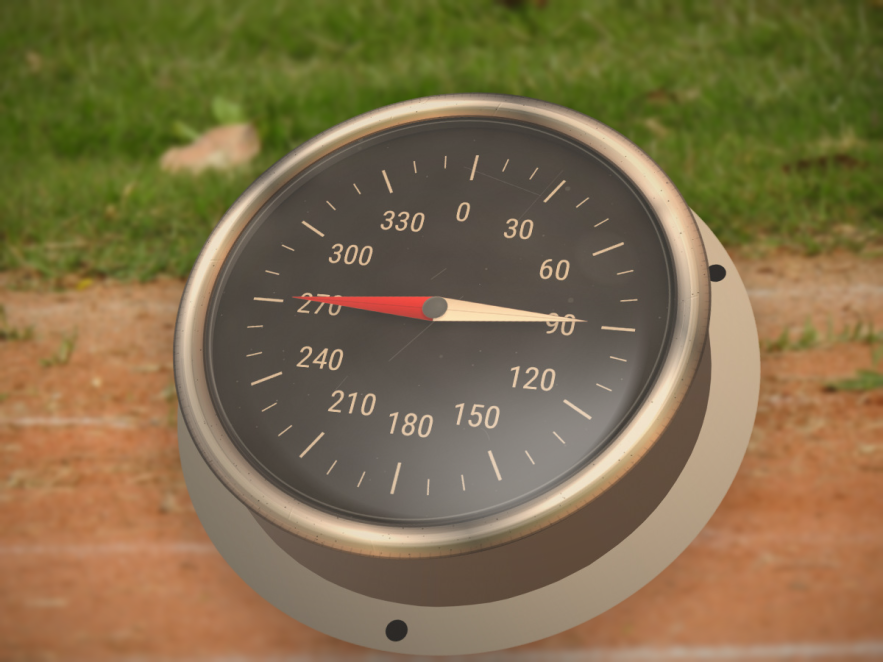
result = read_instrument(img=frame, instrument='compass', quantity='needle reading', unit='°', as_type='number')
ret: 270 °
